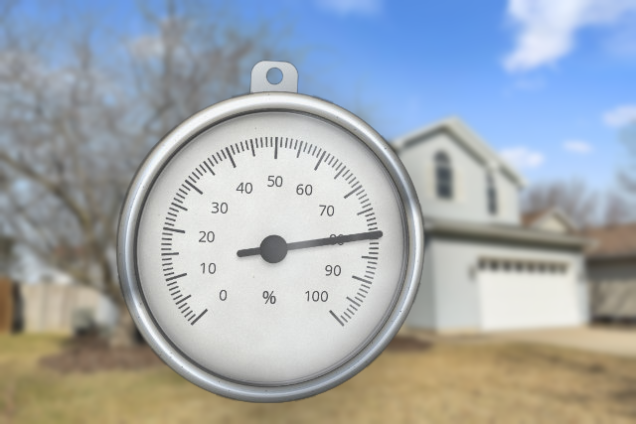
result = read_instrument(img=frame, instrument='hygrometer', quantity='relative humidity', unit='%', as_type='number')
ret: 80 %
